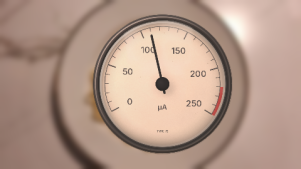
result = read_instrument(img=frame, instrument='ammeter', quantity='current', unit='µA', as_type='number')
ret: 110 µA
